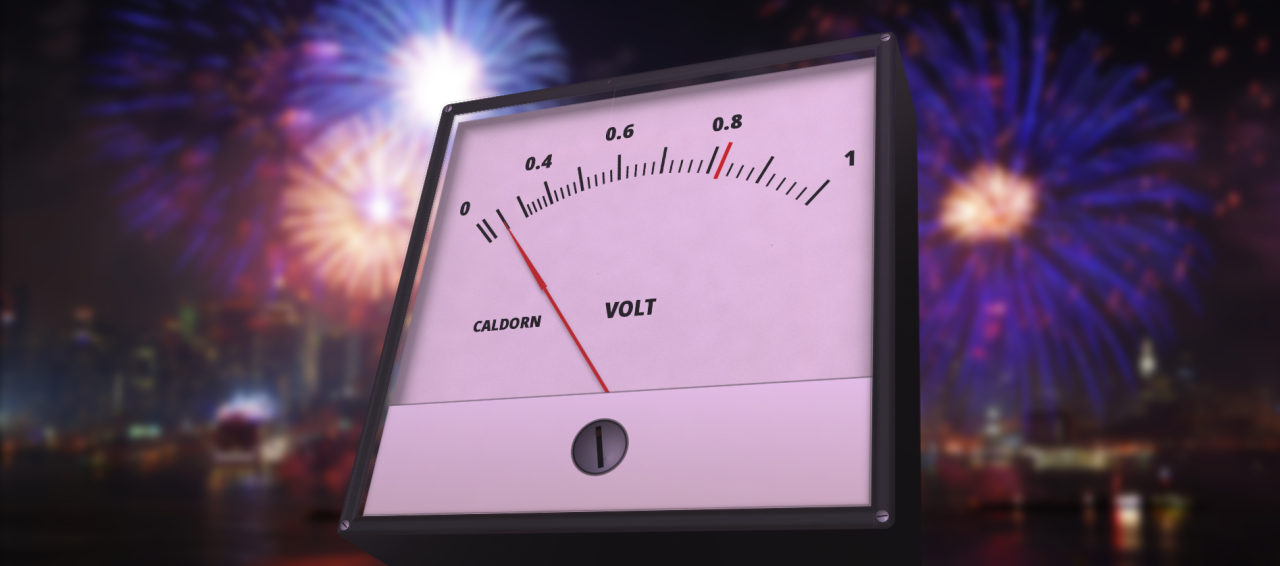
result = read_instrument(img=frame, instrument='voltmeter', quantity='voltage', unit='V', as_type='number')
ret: 0.2 V
